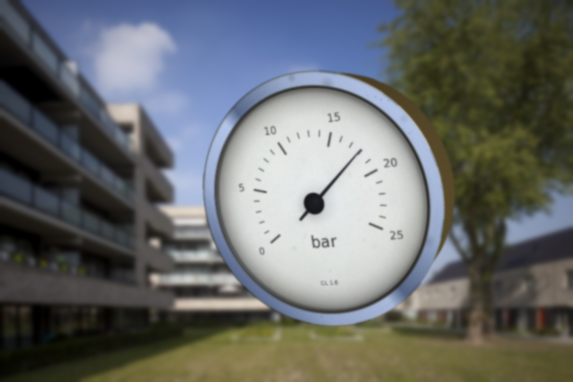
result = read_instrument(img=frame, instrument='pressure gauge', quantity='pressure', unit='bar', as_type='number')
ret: 18 bar
